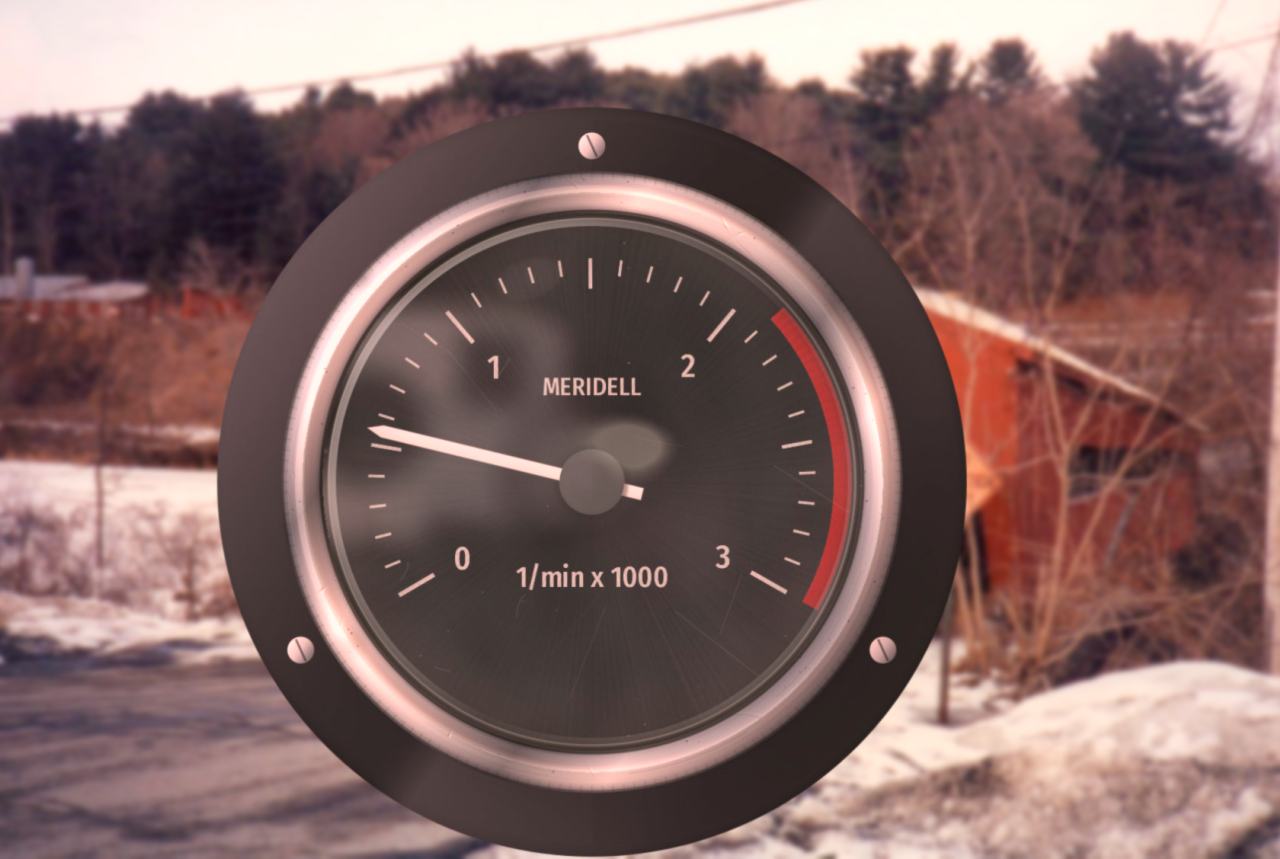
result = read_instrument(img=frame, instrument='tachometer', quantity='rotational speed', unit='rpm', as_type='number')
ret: 550 rpm
